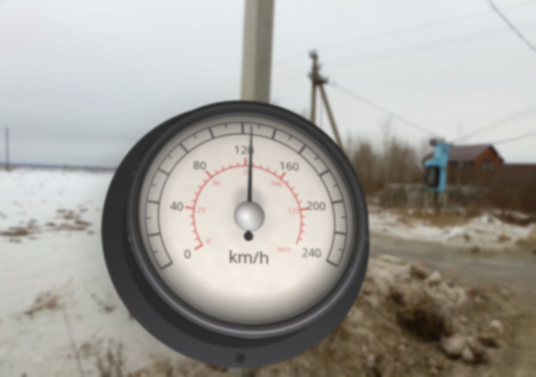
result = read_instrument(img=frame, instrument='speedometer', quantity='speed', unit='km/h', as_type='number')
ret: 125 km/h
